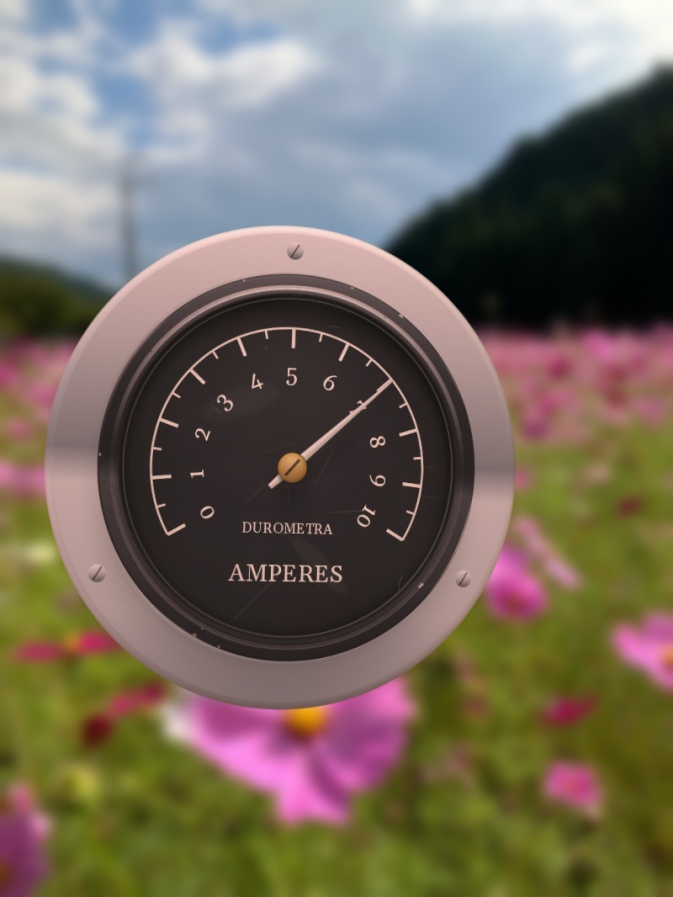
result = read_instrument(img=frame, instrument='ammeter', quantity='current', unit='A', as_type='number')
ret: 7 A
